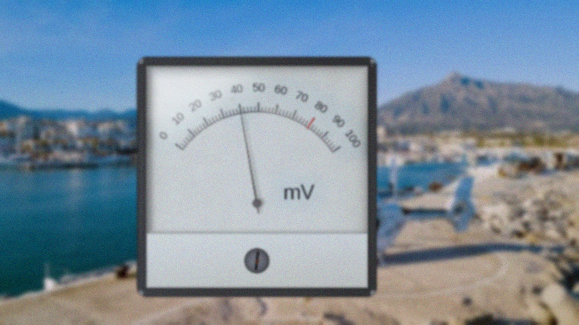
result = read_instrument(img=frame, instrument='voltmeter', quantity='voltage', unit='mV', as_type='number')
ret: 40 mV
